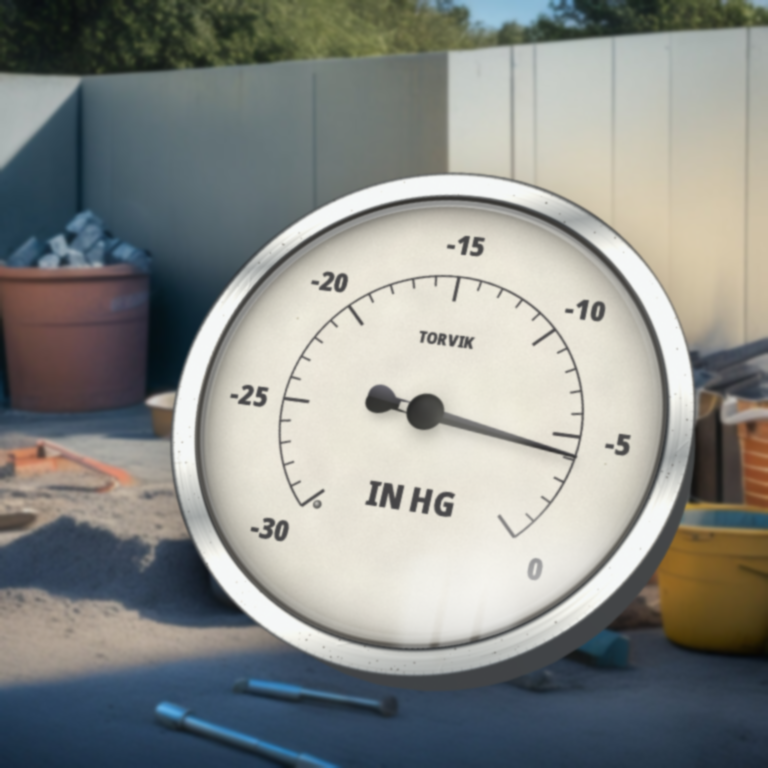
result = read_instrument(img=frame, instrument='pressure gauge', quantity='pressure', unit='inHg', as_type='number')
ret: -4 inHg
